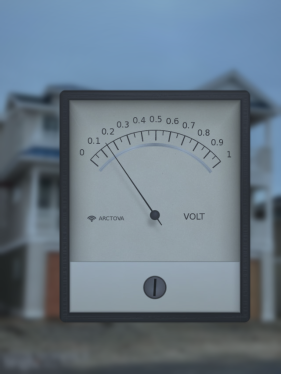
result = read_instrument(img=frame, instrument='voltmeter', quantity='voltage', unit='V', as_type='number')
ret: 0.15 V
